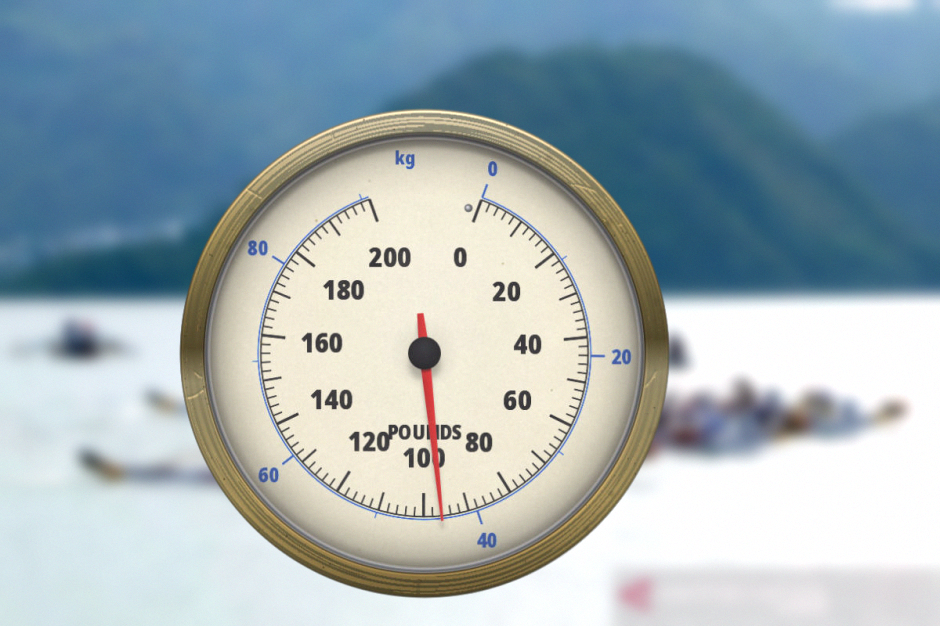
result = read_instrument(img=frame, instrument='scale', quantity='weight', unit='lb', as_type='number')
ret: 96 lb
